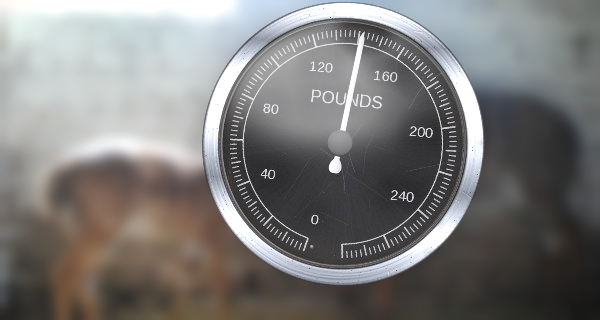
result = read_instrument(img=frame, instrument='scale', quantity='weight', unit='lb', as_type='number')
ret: 142 lb
